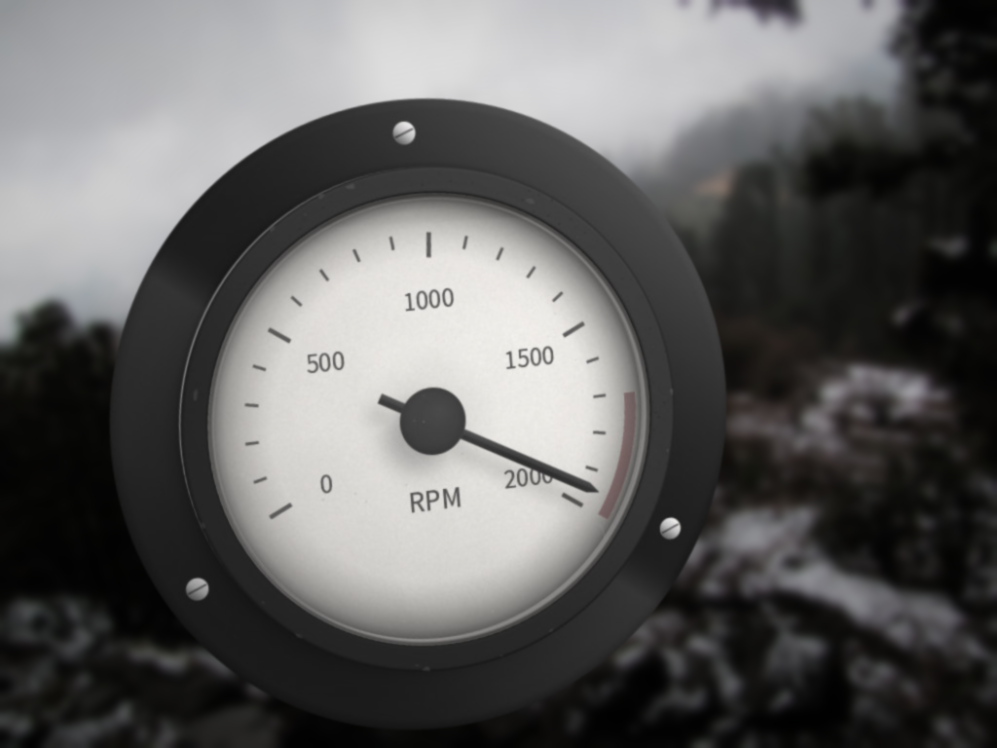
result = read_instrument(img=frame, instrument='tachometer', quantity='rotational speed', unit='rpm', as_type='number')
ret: 1950 rpm
